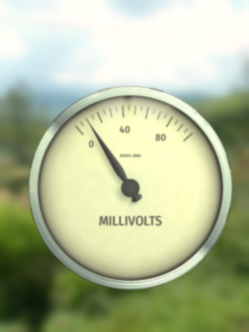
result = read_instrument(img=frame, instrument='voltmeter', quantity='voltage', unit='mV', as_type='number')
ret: 10 mV
